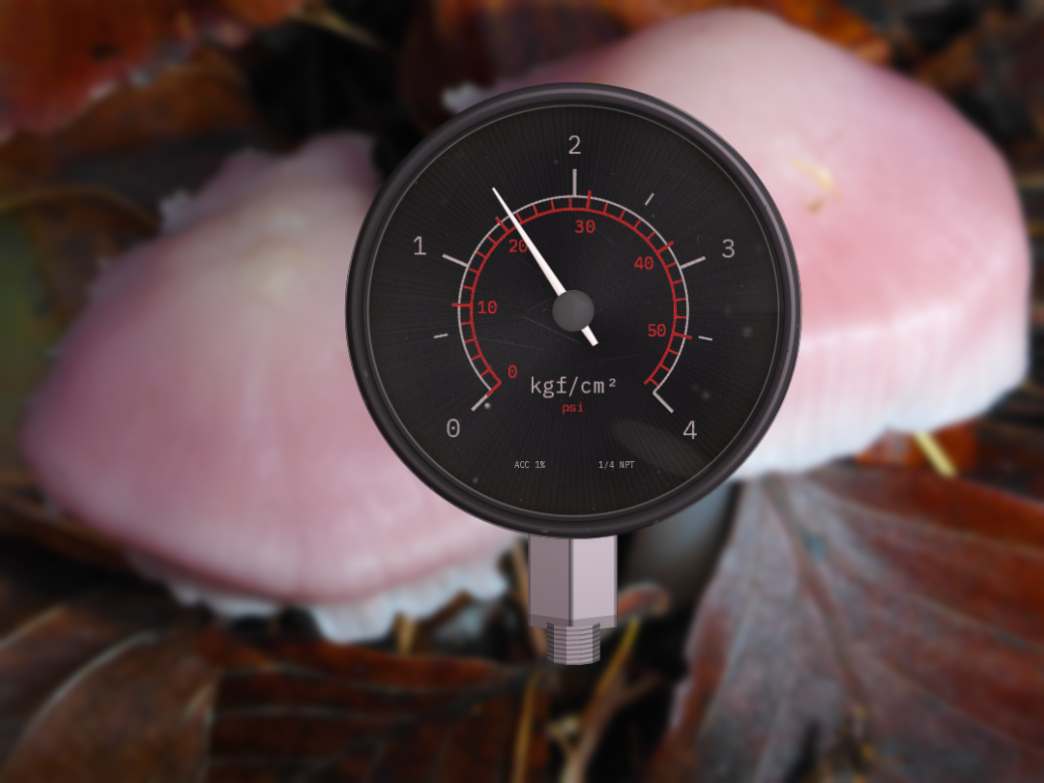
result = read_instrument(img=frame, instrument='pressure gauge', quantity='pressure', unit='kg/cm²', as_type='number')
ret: 1.5 kg/cm²
